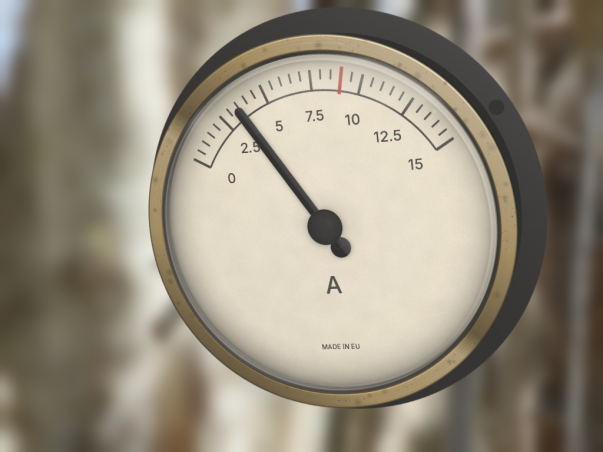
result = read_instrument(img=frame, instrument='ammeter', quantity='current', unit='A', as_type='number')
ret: 3.5 A
